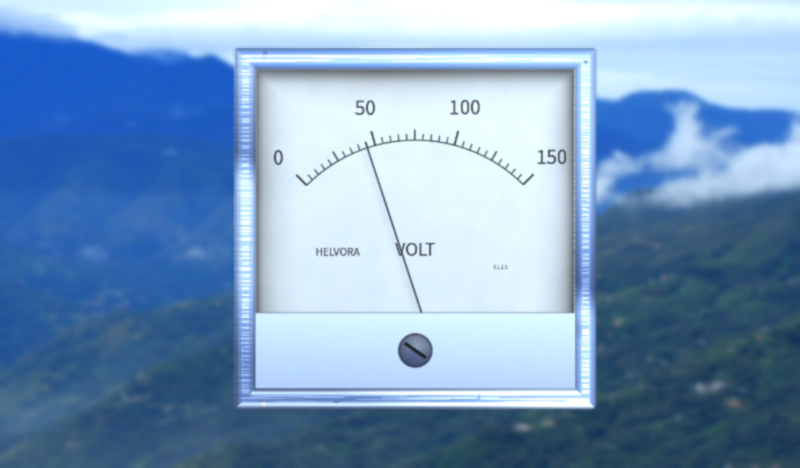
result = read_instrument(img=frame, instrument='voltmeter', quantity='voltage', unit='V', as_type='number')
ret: 45 V
